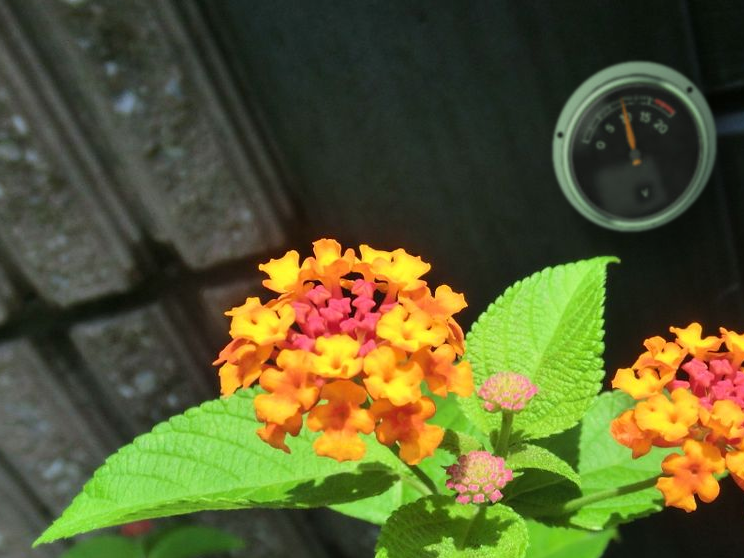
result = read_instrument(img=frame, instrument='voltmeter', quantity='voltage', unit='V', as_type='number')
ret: 10 V
